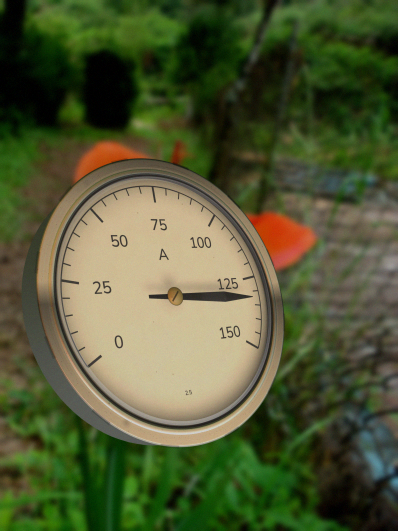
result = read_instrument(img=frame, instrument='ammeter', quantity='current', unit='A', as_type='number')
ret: 132.5 A
